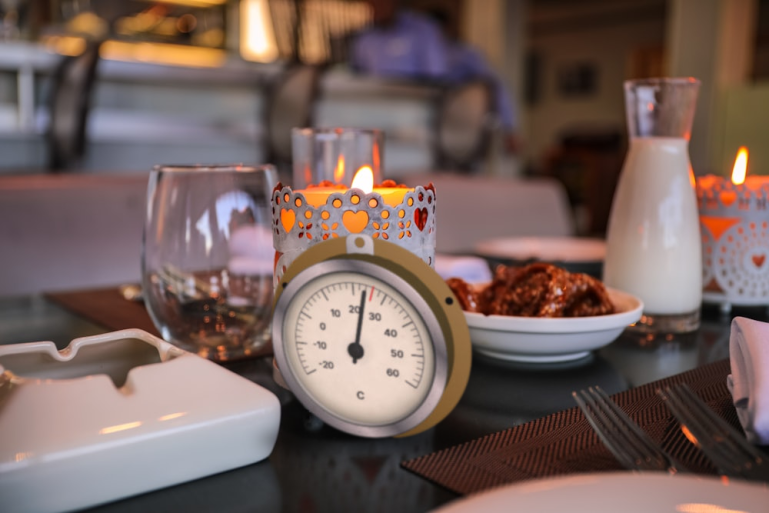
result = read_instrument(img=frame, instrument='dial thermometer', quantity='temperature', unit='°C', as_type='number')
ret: 24 °C
